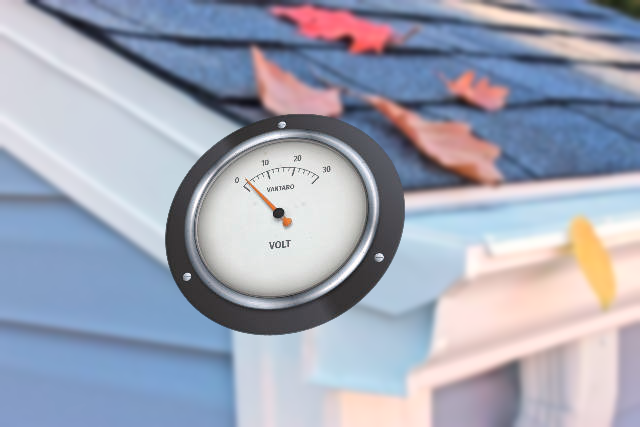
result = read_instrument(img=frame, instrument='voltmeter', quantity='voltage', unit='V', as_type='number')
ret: 2 V
